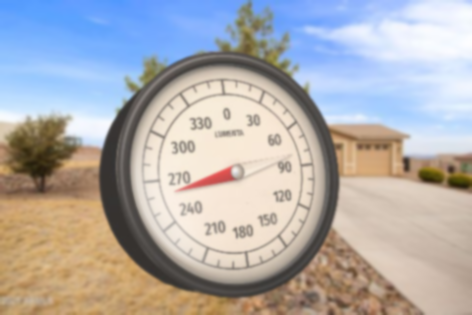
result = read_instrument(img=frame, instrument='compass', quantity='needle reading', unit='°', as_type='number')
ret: 260 °
